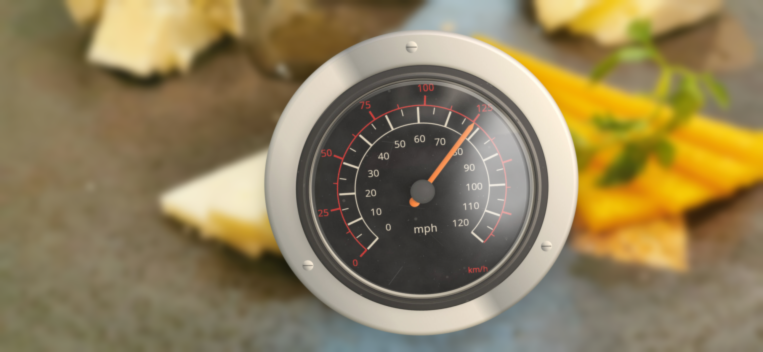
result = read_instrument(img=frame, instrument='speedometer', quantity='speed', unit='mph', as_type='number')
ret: 77.5 mph
